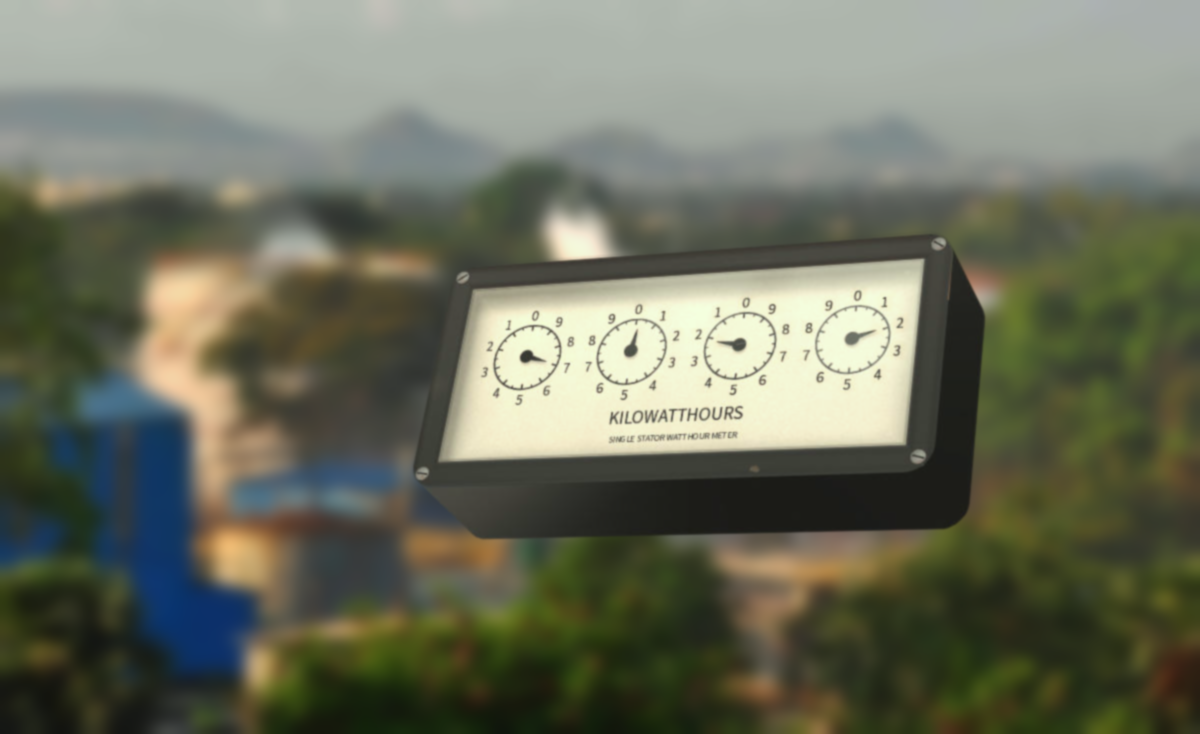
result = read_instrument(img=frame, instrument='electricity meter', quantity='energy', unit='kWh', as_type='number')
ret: 7022 kWh
